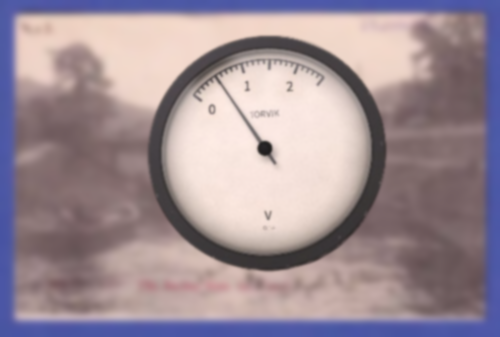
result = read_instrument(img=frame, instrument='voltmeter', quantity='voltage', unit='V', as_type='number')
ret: 0.5 V
